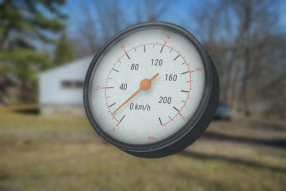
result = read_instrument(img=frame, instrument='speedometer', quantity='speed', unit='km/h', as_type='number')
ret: 10 km/h
